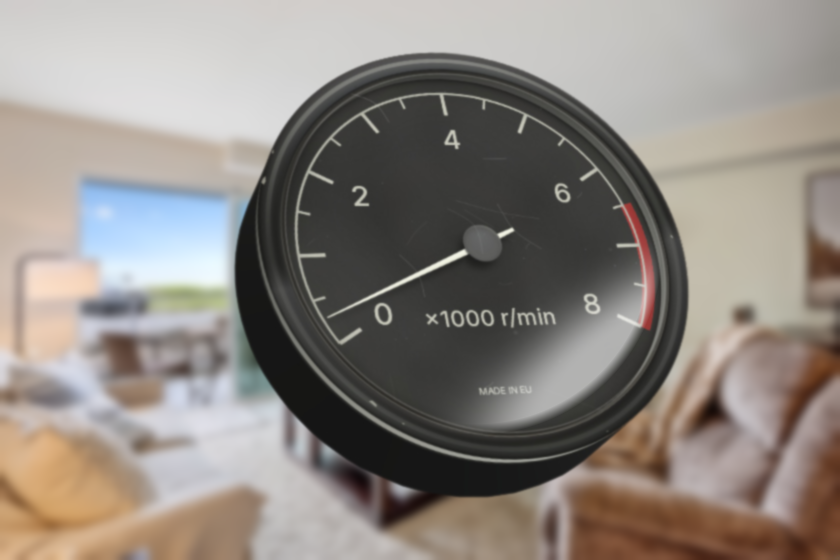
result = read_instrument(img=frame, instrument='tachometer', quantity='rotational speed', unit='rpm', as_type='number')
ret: 250 rpm
